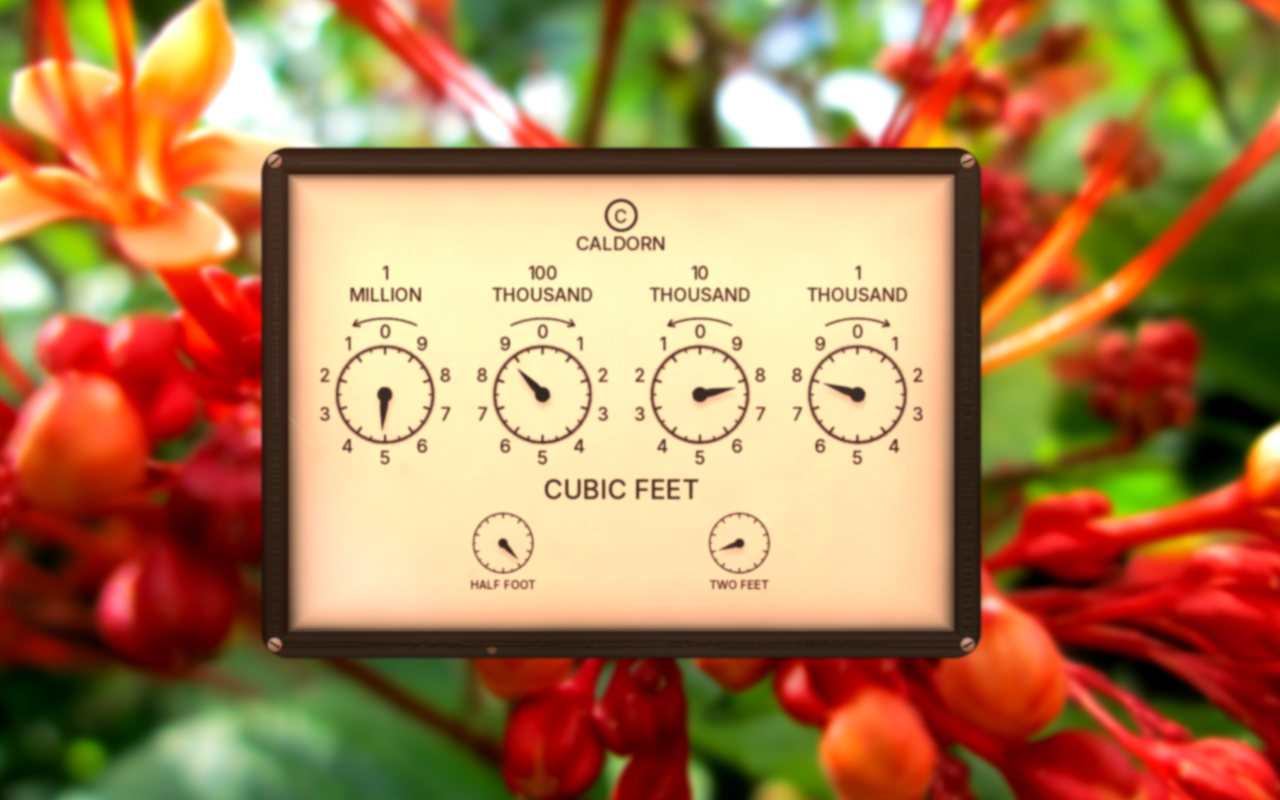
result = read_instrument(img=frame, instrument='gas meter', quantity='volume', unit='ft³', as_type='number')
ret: 487800 ft³
